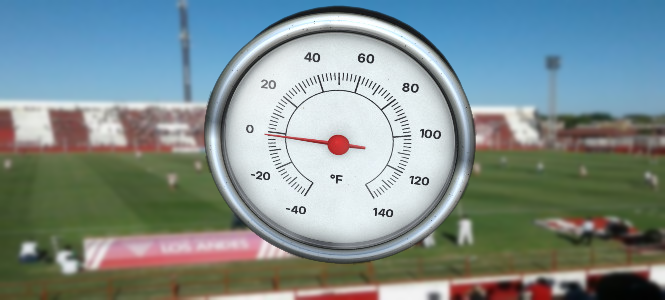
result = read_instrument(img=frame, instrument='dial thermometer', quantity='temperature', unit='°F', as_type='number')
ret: 0 °F
